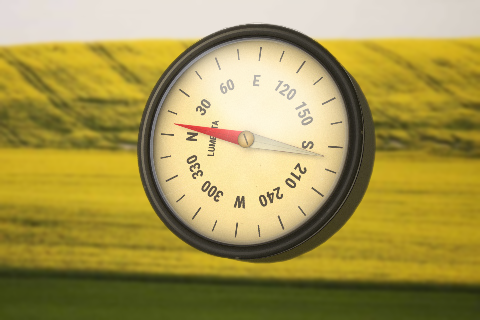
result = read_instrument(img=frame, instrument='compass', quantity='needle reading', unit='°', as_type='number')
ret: 7.5 °
